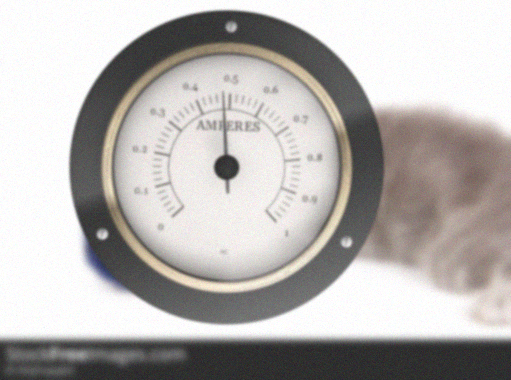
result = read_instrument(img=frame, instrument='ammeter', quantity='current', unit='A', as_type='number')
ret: 0.48 A
